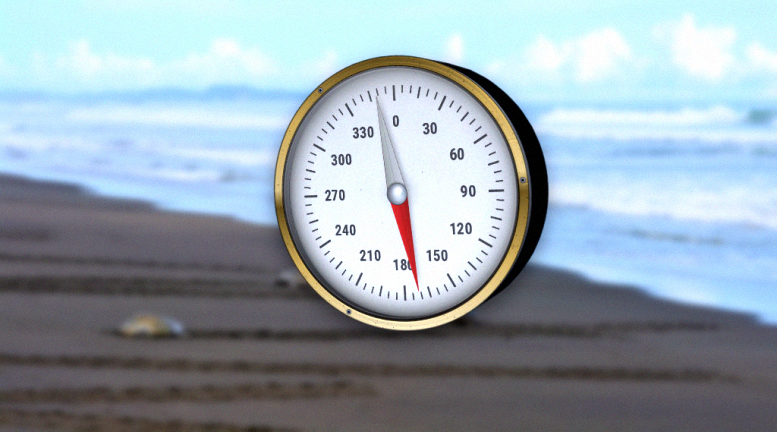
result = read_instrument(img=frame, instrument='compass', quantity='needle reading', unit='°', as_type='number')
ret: 170 °
